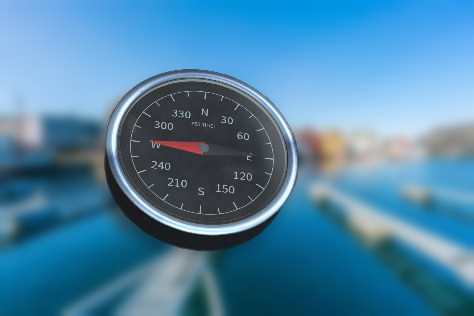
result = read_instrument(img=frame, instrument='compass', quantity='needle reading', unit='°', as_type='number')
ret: 270 °
